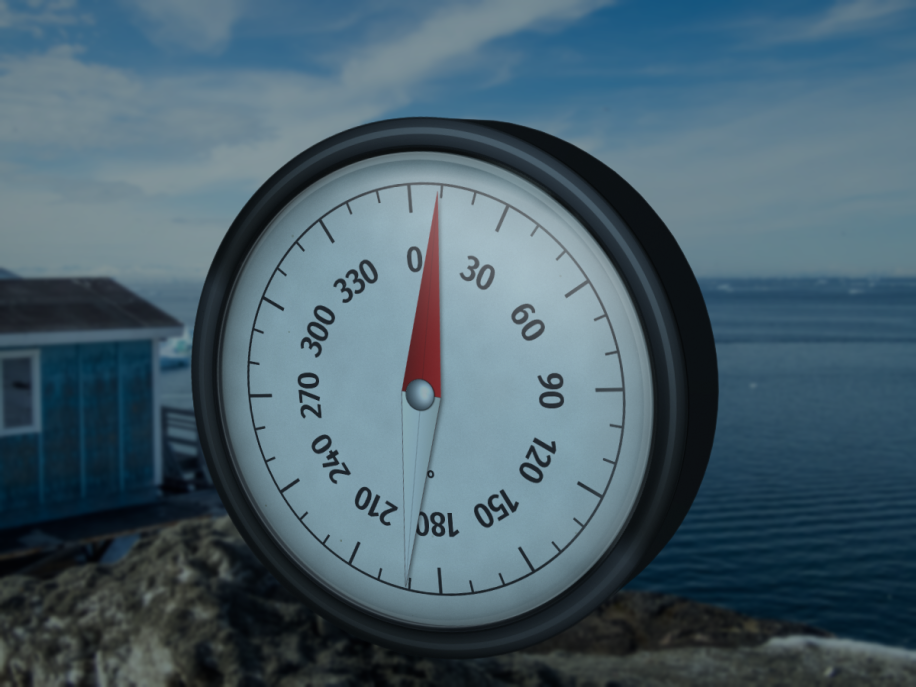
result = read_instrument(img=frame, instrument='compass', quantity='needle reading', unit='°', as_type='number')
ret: 10 °
